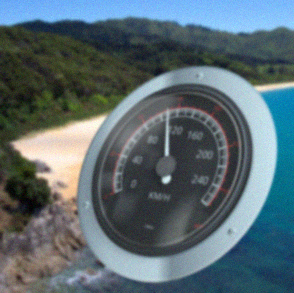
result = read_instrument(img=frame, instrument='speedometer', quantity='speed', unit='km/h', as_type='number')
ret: 110 km/h
